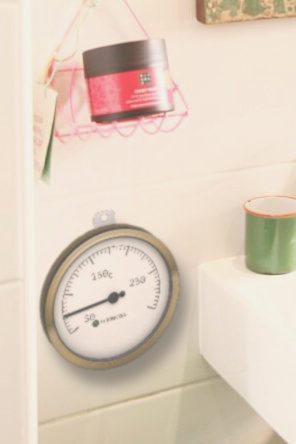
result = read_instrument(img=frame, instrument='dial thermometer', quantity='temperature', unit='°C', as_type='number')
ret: 75 °C
